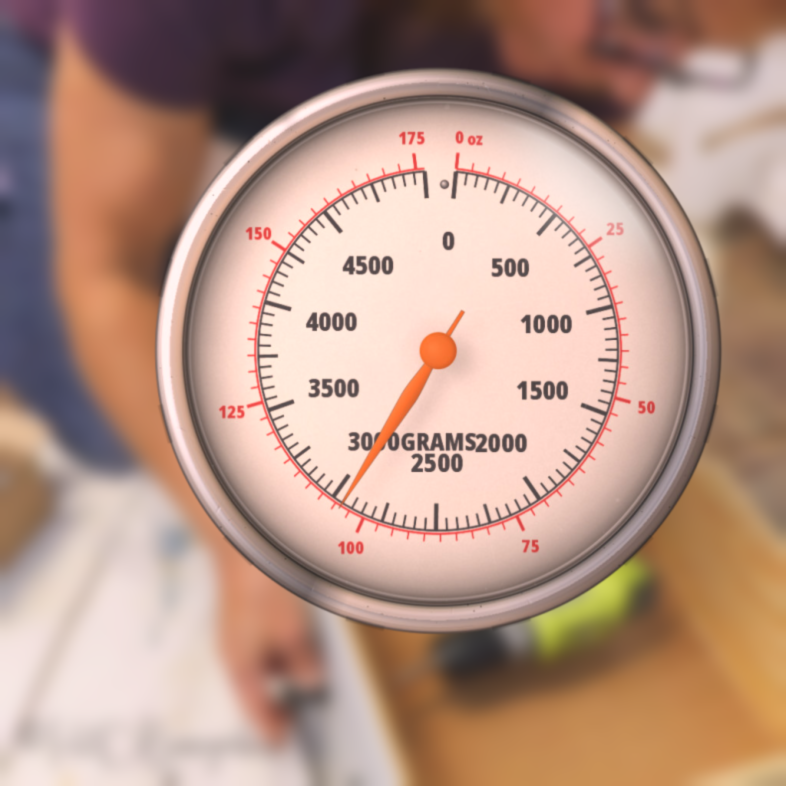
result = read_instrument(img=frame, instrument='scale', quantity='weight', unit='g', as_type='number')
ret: 2950 g
